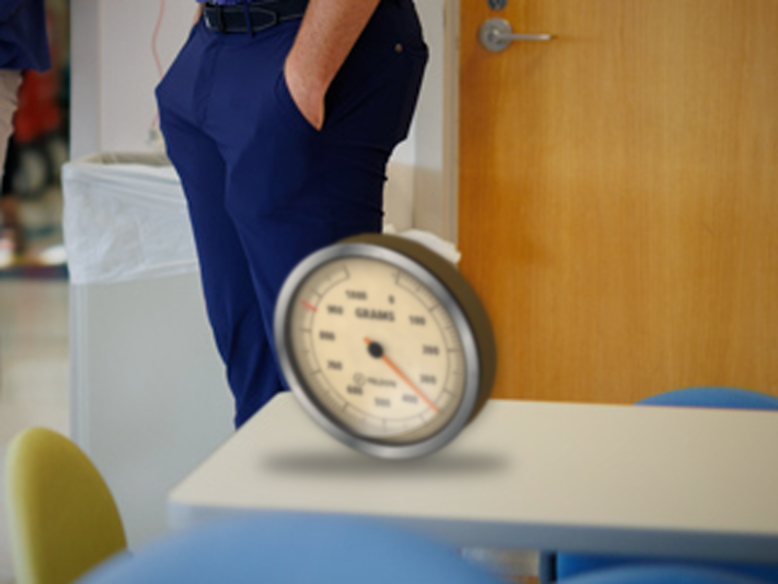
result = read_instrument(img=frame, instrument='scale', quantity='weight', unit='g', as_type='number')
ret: 350 g
